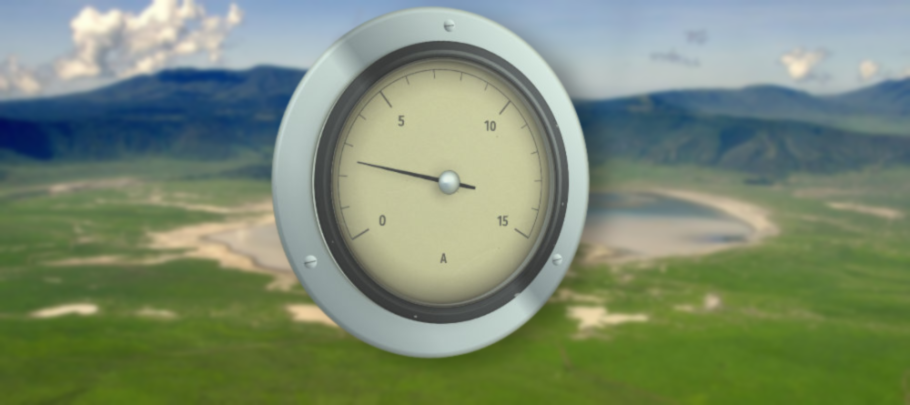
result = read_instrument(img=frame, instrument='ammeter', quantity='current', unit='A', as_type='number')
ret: 2.5 A
